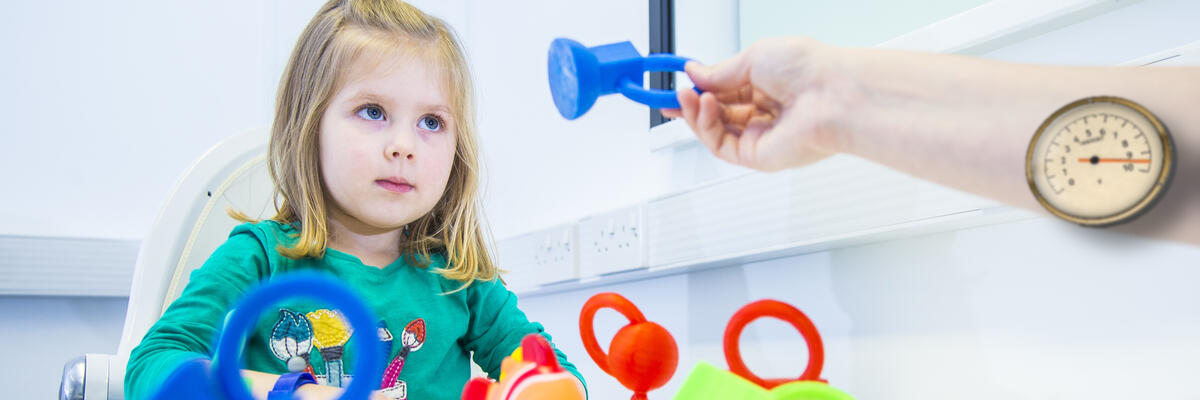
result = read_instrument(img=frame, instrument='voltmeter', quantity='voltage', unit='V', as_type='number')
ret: 9.5 V
